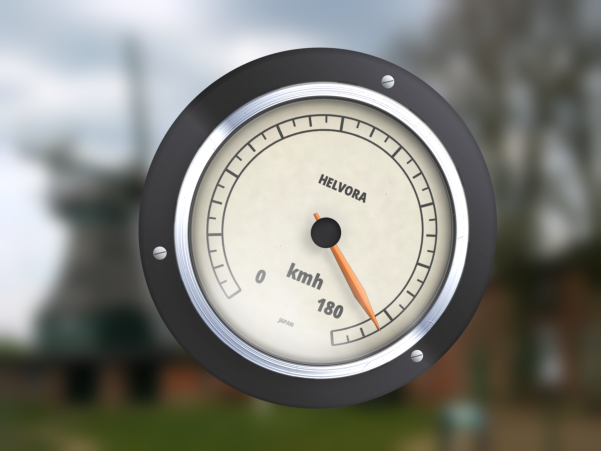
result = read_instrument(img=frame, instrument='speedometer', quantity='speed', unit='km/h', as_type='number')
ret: 165 km/h
